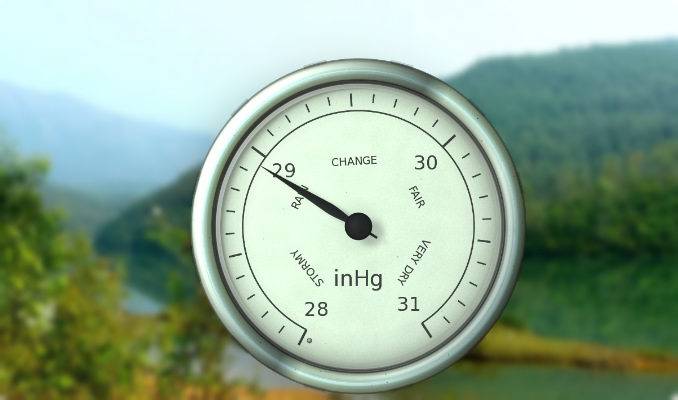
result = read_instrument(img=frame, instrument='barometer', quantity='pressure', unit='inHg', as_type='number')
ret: 28.95 inHg
